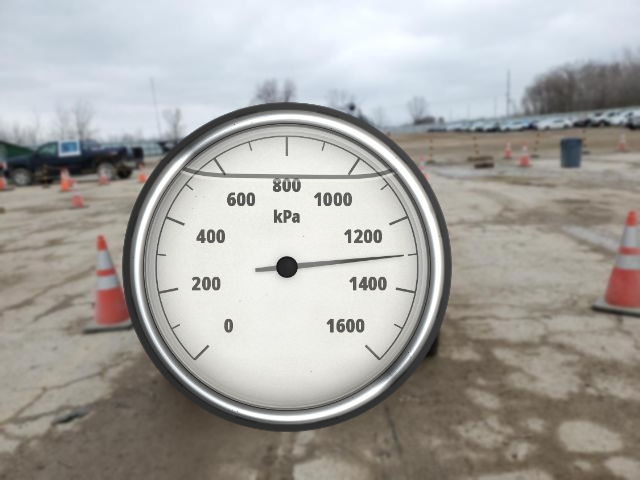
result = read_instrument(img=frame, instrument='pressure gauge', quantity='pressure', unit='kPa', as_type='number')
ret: 1300 kPa
